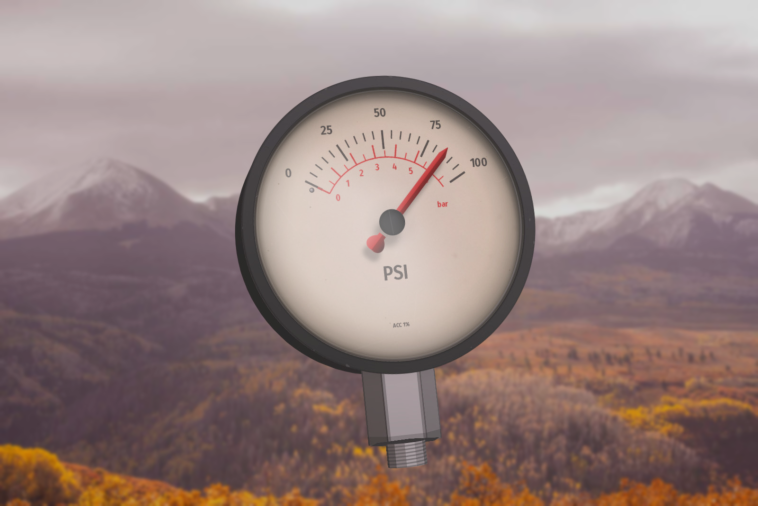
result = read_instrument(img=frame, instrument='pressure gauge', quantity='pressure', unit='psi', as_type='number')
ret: 85 psi
